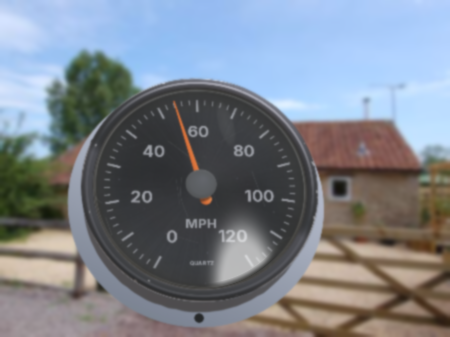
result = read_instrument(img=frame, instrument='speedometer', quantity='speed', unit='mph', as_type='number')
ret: 54 mph
